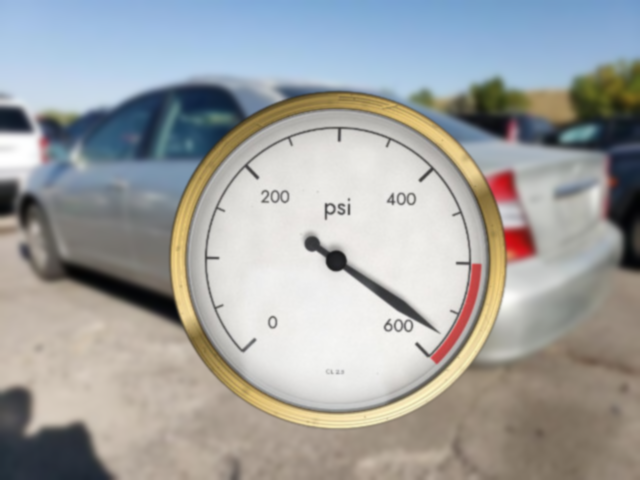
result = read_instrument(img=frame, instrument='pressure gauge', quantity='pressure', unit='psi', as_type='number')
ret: 575 psi
